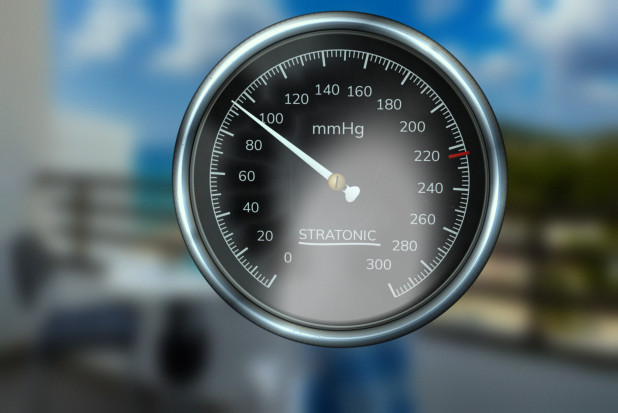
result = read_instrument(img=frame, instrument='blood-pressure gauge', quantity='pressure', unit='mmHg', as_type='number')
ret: 94 mmHg
